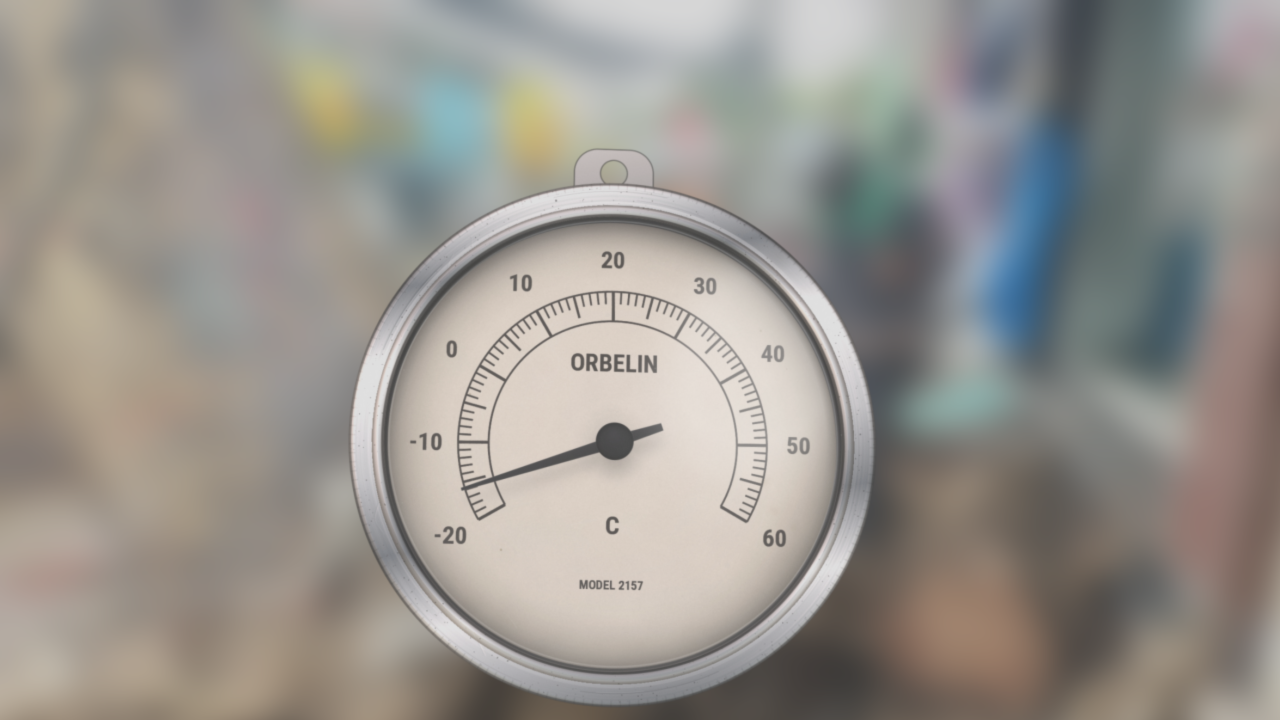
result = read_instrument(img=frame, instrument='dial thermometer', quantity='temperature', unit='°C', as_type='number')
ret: -16 °C
